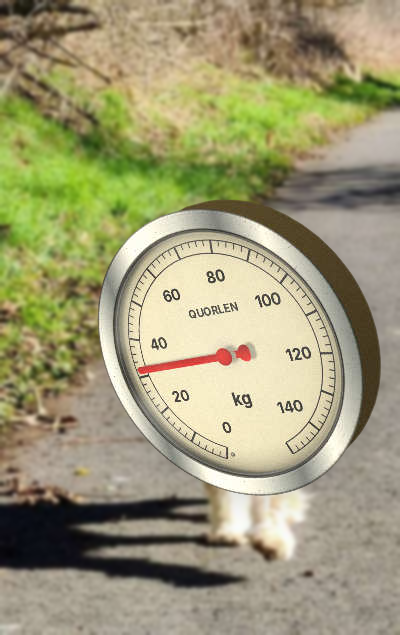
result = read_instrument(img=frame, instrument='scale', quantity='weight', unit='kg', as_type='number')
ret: 32 kg
